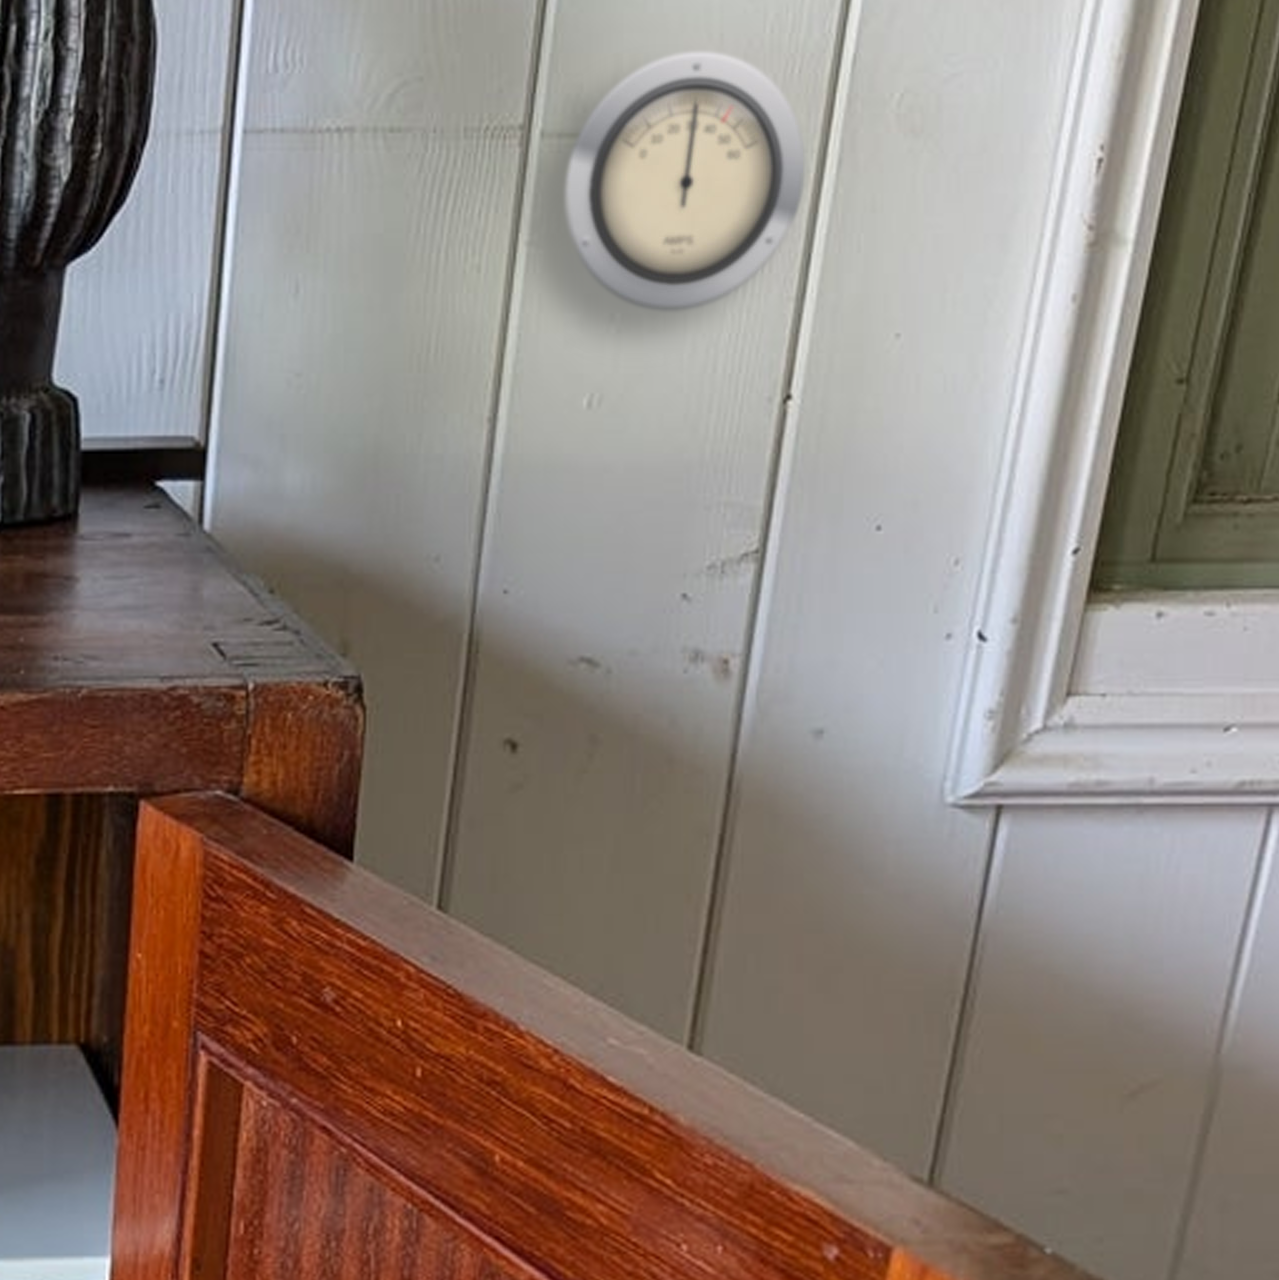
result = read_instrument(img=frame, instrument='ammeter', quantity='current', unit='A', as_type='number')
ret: 30 A
